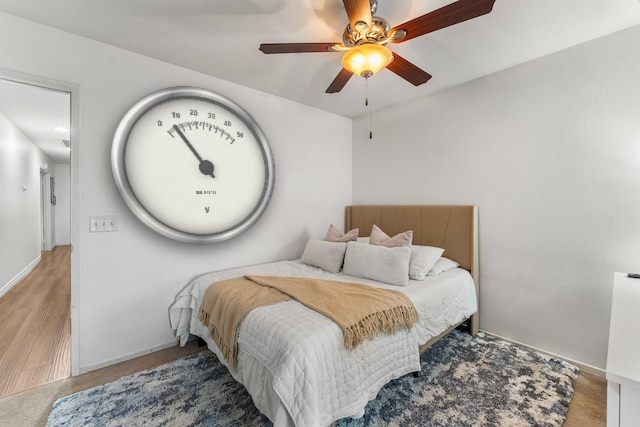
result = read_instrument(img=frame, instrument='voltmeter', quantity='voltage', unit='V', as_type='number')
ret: 5 V
